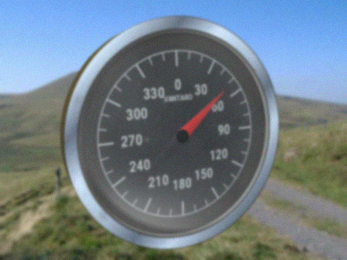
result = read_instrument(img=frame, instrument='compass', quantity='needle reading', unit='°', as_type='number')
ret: 50 °
